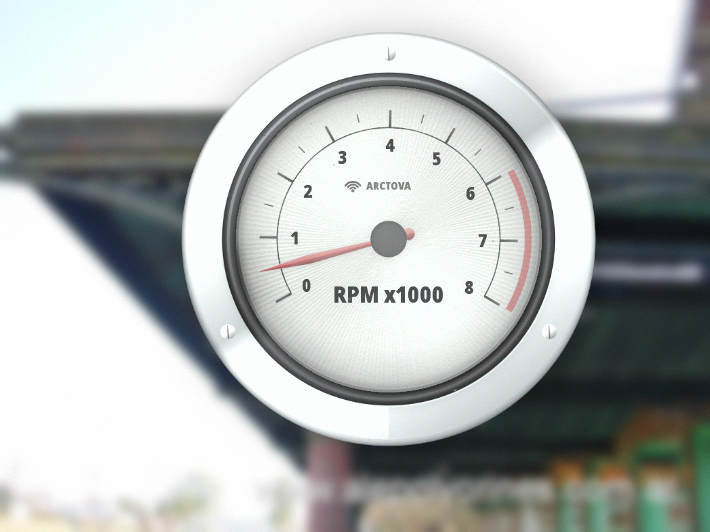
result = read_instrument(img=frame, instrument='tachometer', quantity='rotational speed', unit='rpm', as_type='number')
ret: 500 rpm
